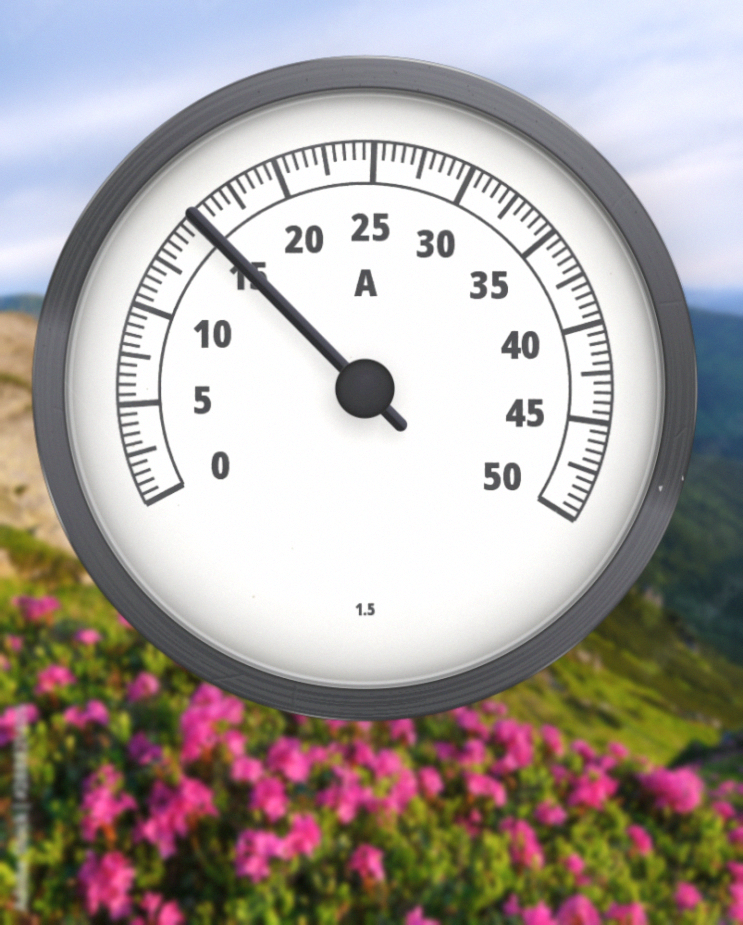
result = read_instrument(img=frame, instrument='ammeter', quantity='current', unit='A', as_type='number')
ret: 15.25 A
